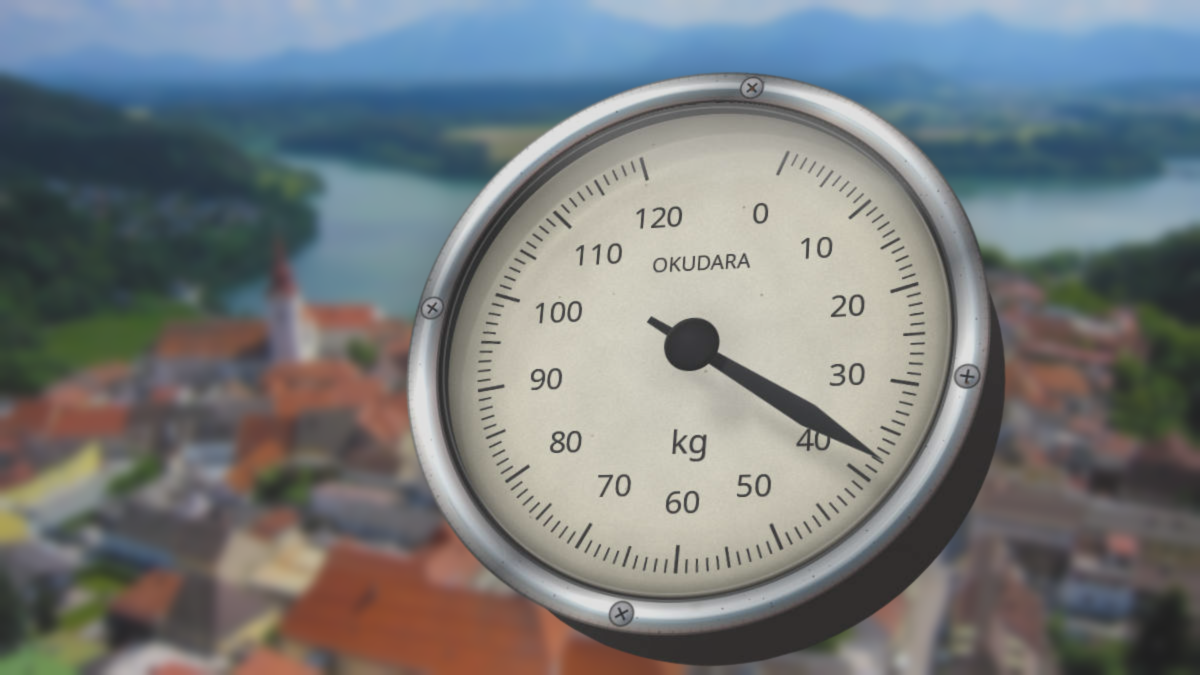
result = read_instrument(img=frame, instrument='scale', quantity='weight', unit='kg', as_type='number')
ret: 38 kg
